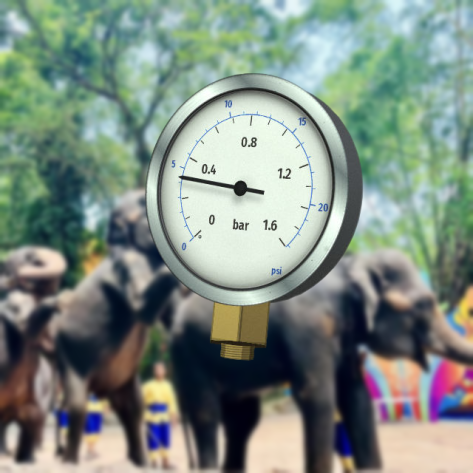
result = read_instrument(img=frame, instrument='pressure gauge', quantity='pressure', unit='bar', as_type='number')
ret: 0.3 bar
